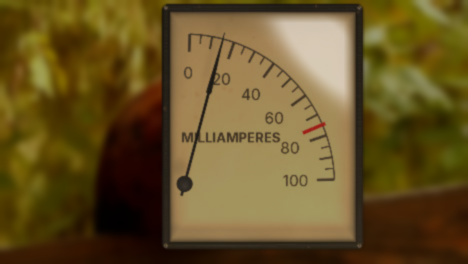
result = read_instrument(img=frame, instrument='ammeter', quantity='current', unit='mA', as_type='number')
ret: 15 mA
